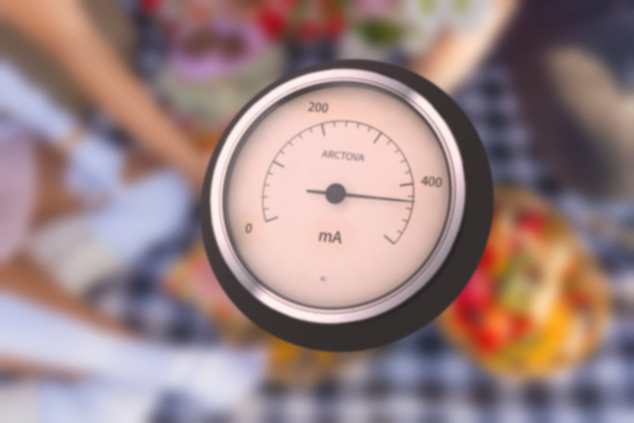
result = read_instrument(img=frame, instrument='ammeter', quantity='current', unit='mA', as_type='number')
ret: 430 mA
